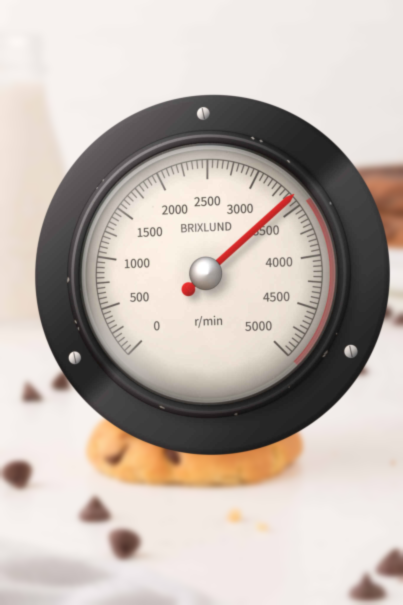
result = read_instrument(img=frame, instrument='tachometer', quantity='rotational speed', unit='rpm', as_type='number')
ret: 3400 rpm
